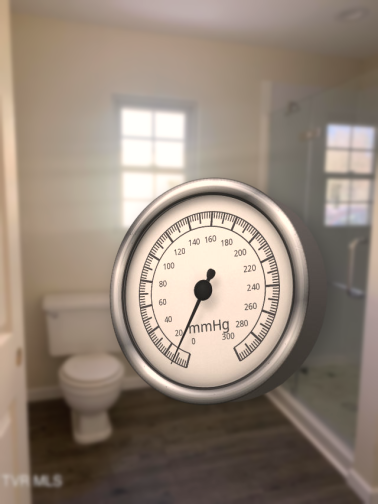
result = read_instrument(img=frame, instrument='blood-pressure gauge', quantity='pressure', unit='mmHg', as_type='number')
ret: 10 mmHg
